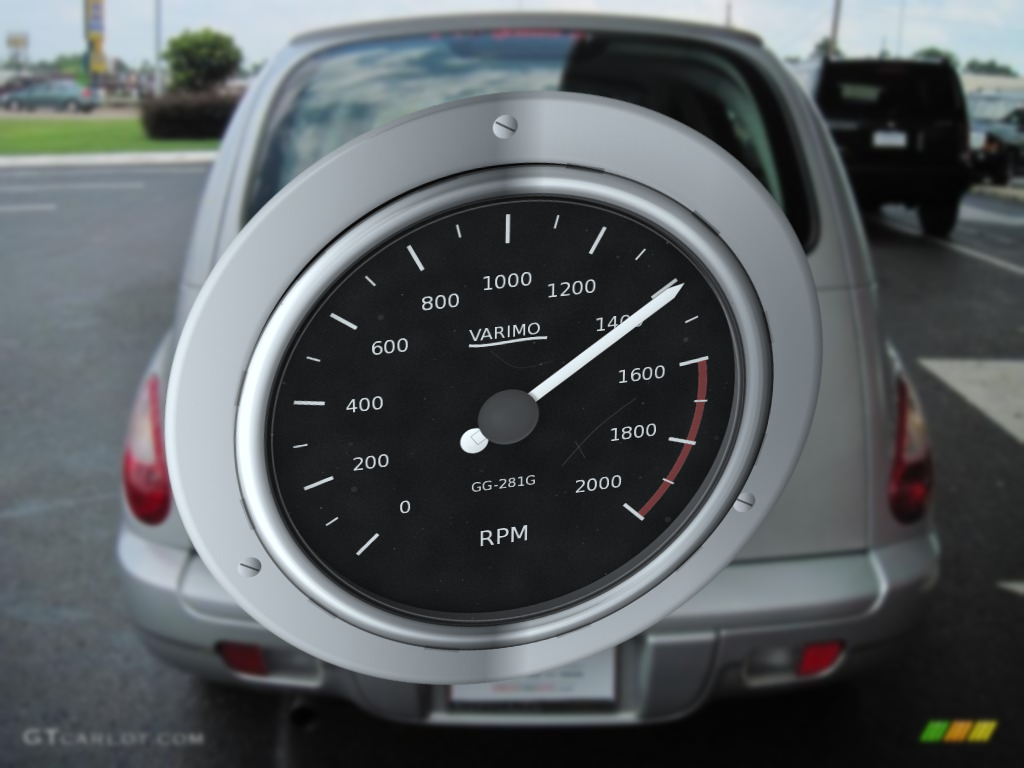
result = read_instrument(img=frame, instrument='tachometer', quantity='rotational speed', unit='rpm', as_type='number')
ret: 1400 rpm
